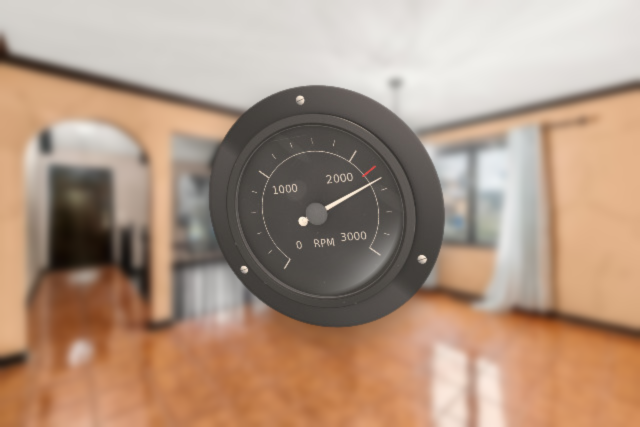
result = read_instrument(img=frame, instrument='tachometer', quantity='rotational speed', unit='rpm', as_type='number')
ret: 2300 rpm
